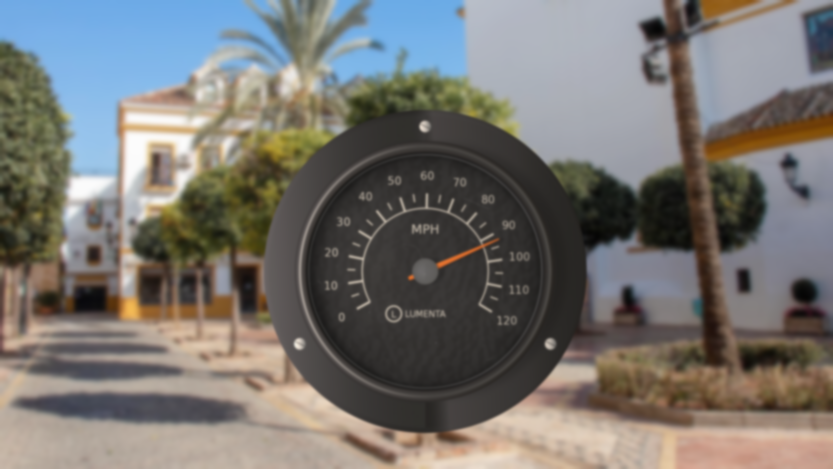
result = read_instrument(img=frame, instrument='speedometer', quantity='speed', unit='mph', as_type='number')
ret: 92.5 mph
